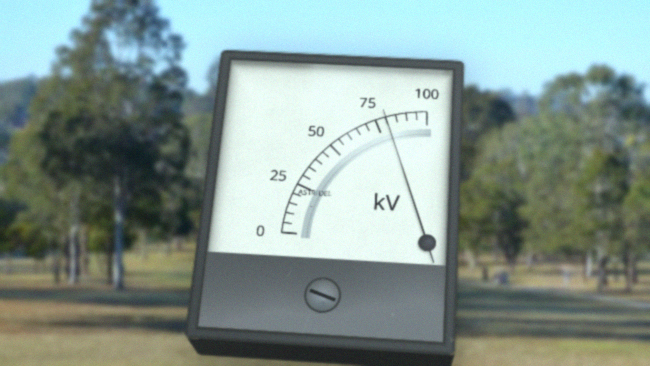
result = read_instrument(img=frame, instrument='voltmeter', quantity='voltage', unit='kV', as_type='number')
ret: 80 kV
